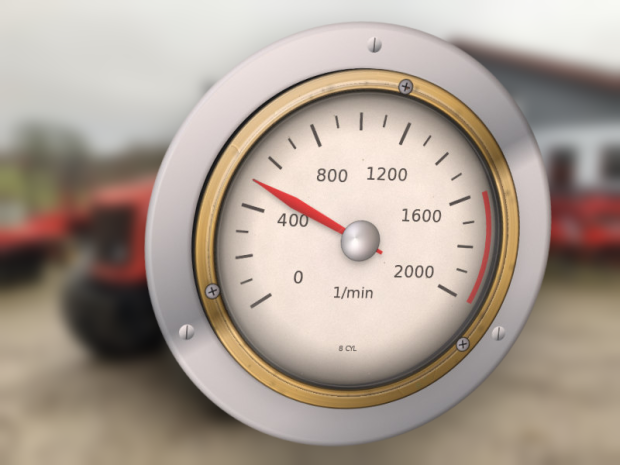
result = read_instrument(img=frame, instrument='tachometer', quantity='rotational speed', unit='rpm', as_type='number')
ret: 500 rpm
